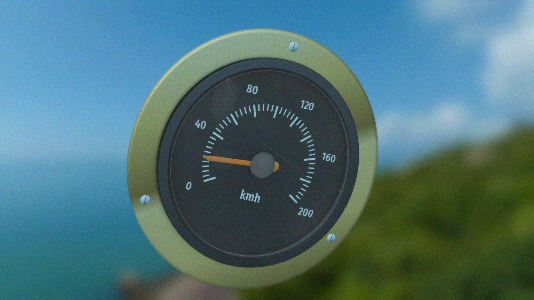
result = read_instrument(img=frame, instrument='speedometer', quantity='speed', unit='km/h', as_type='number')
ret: 20 km/h
